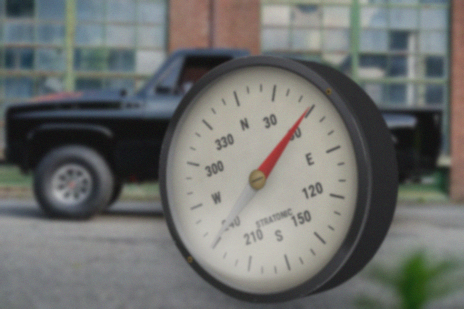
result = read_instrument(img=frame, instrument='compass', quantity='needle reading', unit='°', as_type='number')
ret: 60 °
